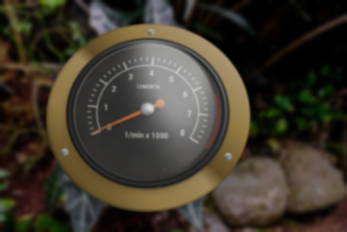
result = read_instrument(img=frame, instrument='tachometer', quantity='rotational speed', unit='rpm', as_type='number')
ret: 0 rpm
